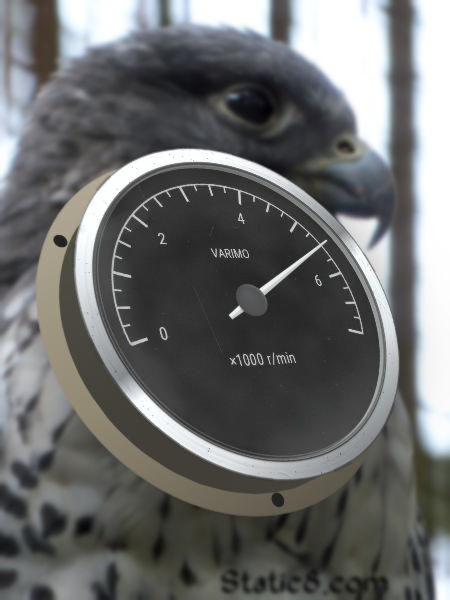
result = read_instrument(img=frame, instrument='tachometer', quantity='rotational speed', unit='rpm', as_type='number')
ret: 5500 rpm
